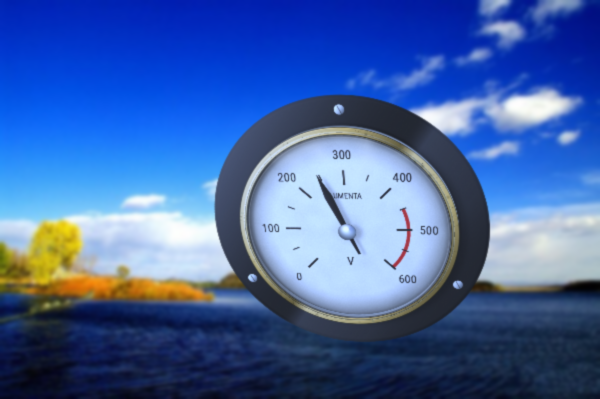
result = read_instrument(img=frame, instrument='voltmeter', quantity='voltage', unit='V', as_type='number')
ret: 250 V
